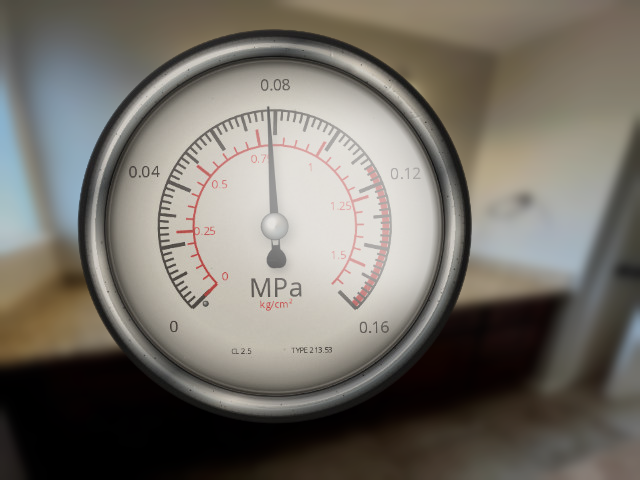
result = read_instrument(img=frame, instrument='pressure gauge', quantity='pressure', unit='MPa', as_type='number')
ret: 0.078 MPa
